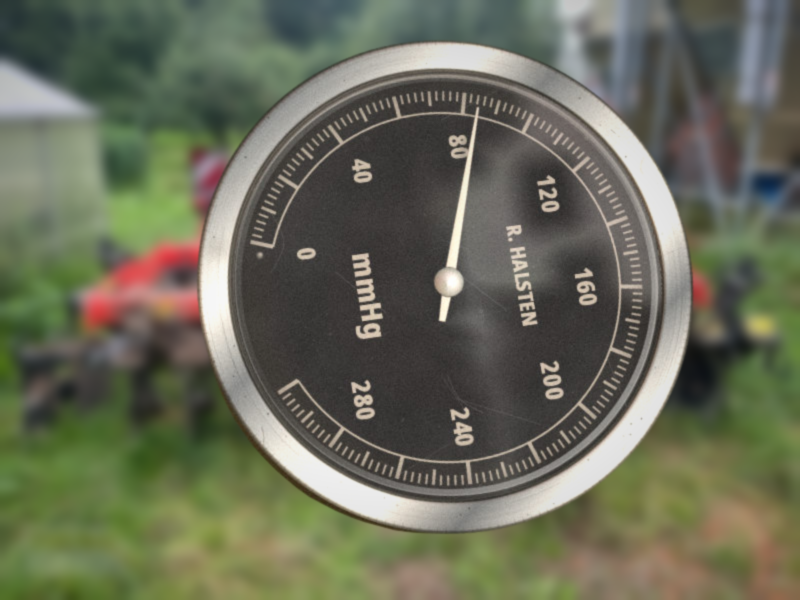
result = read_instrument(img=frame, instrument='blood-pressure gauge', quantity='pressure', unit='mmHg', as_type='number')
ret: 84 mmHg
